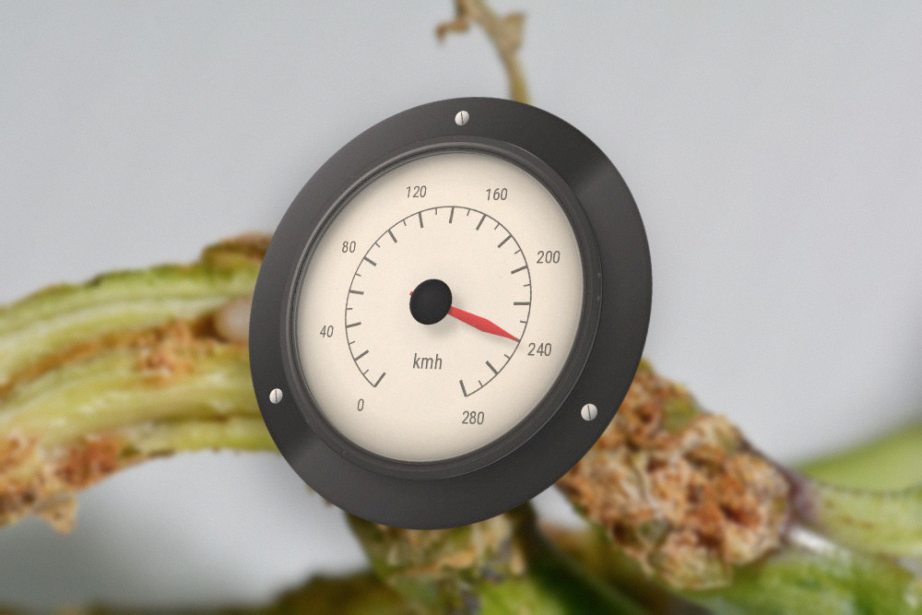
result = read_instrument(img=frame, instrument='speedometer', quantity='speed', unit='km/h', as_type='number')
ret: 240 km/h
